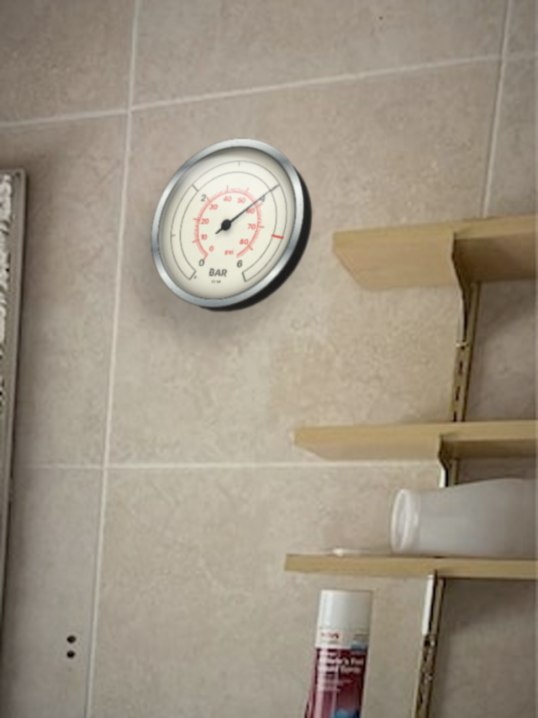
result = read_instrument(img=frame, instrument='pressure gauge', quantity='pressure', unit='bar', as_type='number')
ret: 4 bar
